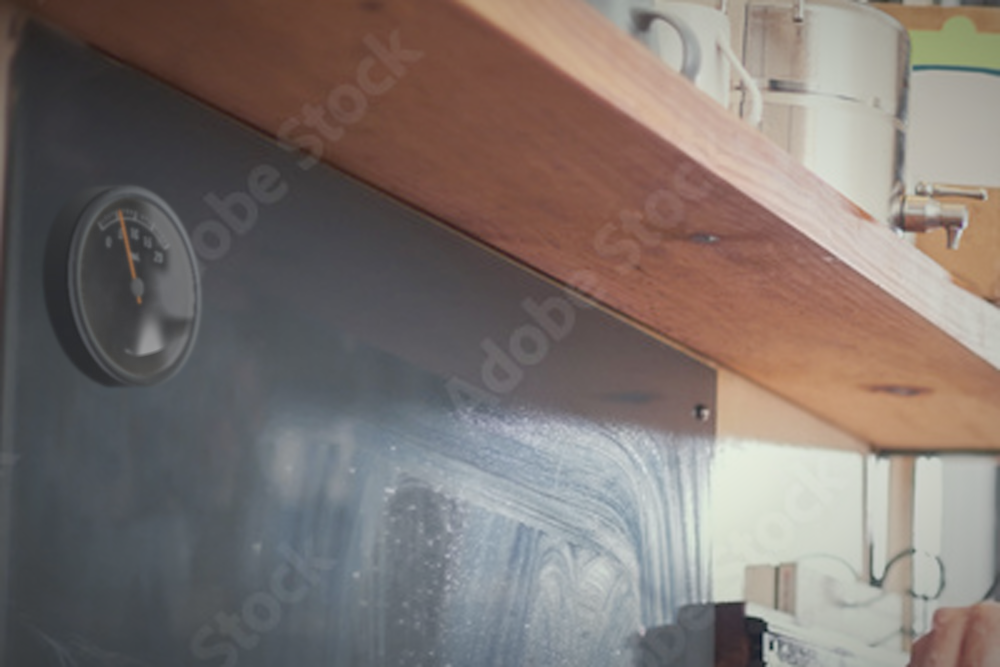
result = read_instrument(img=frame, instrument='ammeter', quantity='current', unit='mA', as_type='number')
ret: 5 mA
